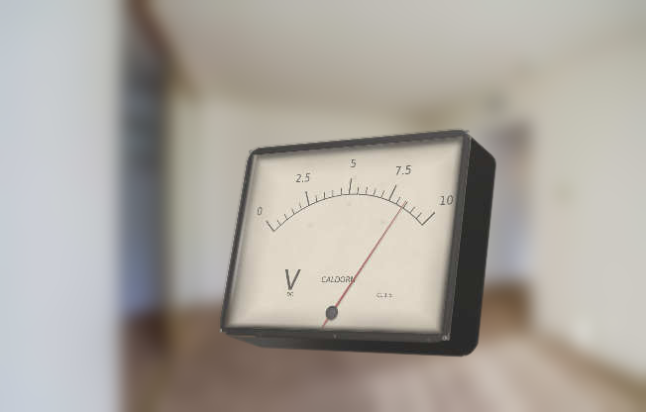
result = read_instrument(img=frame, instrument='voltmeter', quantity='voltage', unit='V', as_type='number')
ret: 8.5 V
